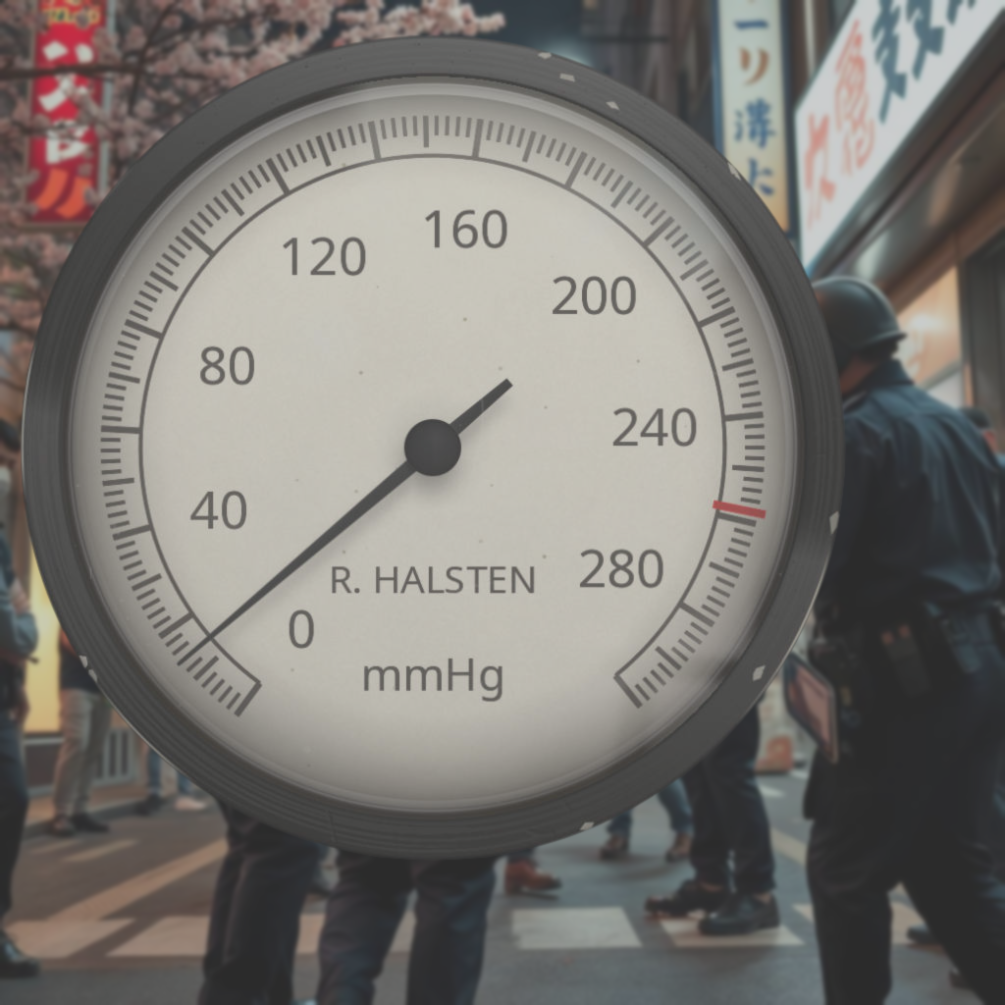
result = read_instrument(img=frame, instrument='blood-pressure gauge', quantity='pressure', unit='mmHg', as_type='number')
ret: 14 mmHg
